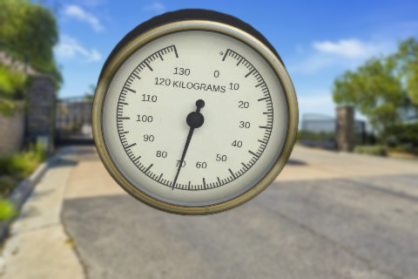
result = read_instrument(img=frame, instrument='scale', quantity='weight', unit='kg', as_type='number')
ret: 70 kg
